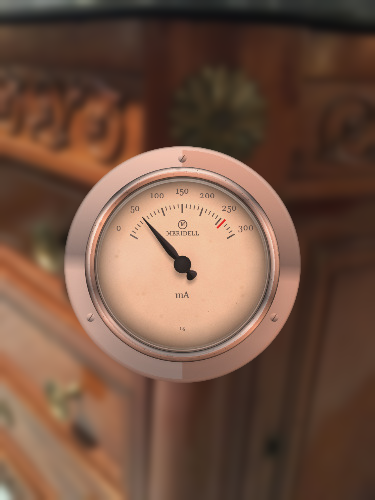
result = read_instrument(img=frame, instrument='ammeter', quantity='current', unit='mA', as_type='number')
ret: 50 mA
